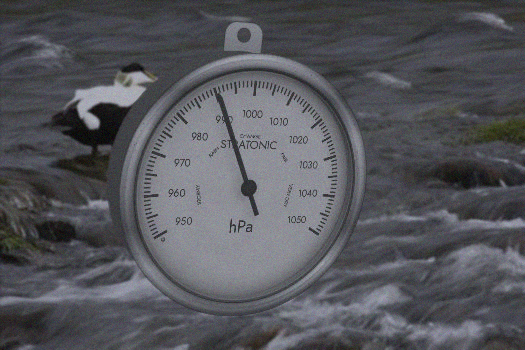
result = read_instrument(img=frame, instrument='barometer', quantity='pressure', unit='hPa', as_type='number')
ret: 990 hPa
